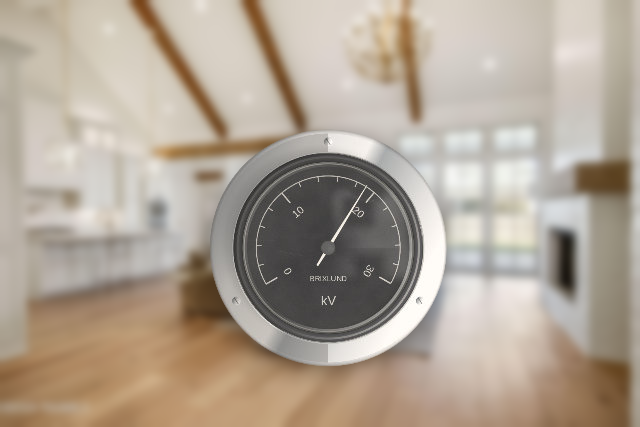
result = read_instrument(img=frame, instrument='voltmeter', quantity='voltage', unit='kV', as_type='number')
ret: 19 kV
